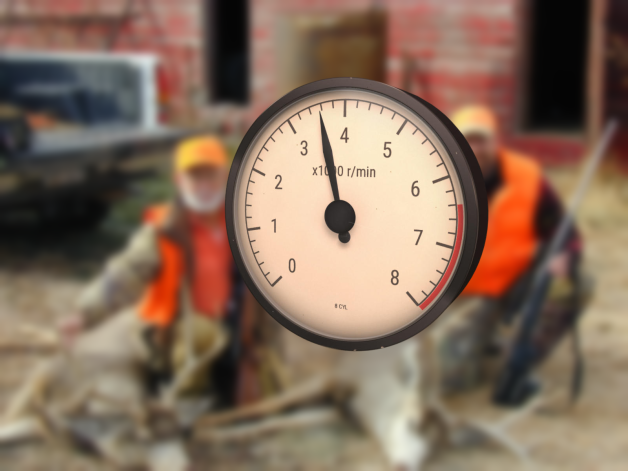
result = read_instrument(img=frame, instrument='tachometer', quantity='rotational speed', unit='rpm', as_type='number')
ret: 3600 rpm
